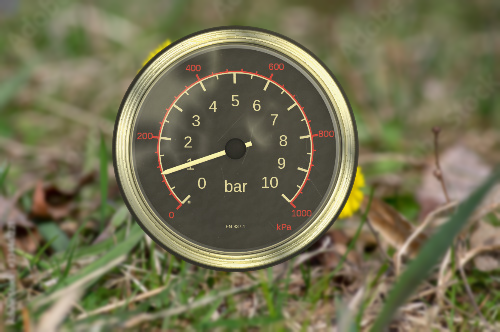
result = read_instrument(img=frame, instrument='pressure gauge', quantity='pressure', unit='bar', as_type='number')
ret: 1 bar
